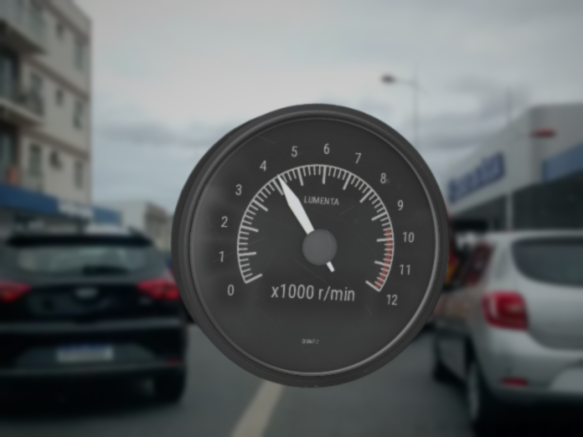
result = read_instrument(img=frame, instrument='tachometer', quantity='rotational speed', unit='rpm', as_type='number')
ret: 4200 rpm
